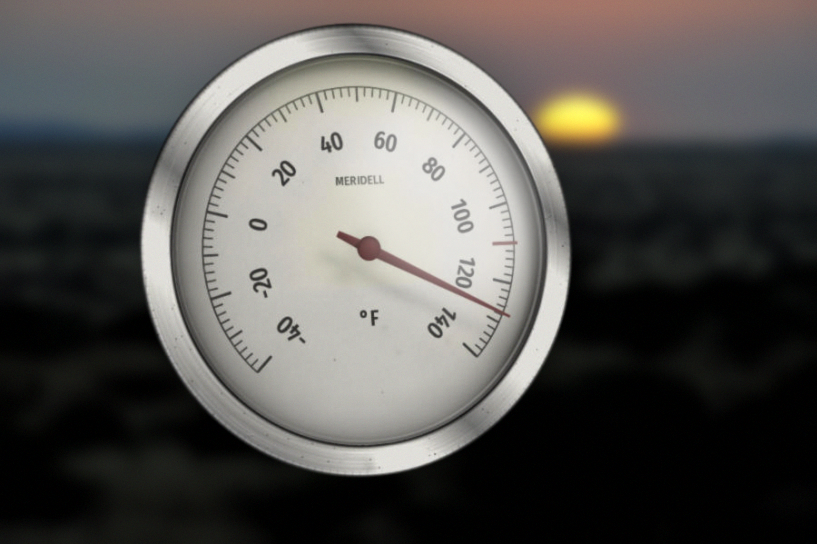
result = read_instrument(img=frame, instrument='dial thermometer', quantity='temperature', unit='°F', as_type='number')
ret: 128 °F
